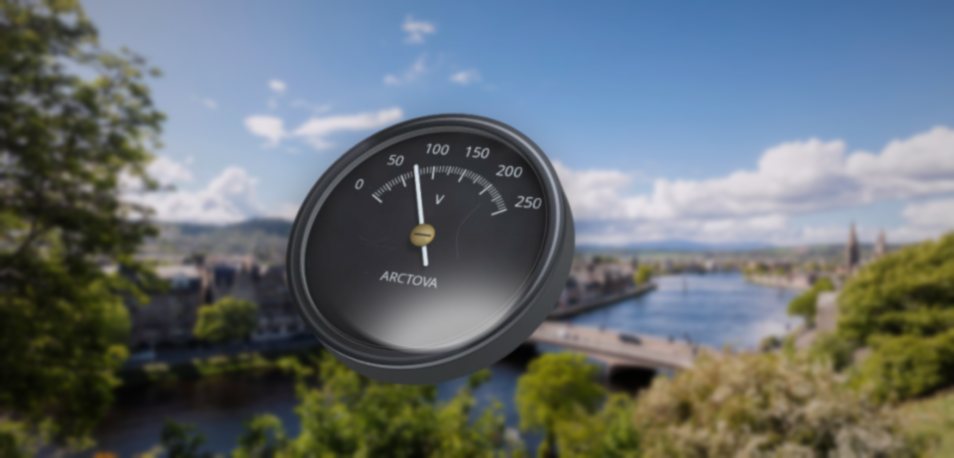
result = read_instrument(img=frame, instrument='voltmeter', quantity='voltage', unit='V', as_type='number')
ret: 75 V
